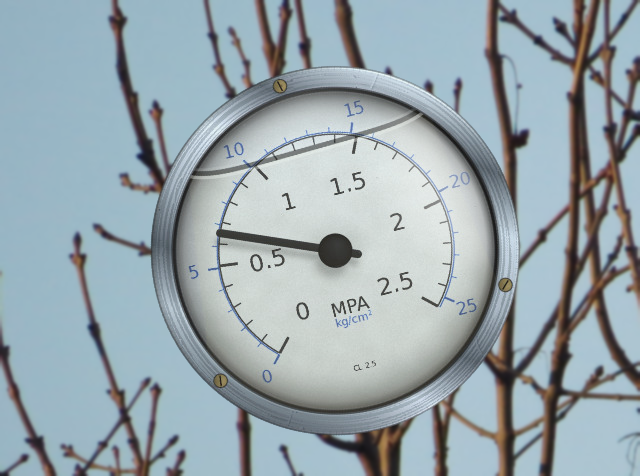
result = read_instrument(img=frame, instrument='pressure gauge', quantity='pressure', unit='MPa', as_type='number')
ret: 0.65 MPa
